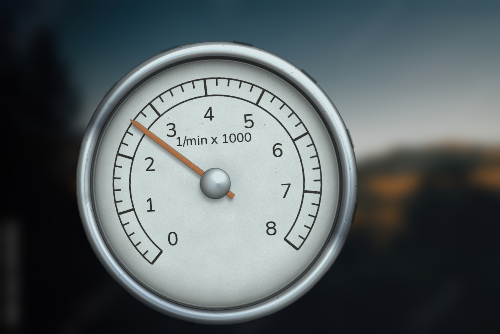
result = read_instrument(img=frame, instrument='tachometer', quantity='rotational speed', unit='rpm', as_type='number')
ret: 2600 rpm
